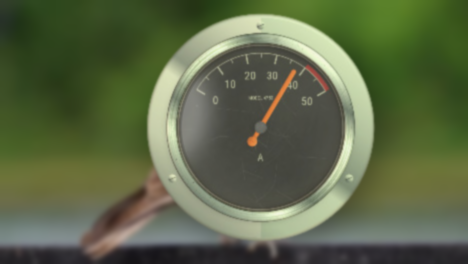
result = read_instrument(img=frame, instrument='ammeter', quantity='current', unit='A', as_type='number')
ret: 37.5 A
